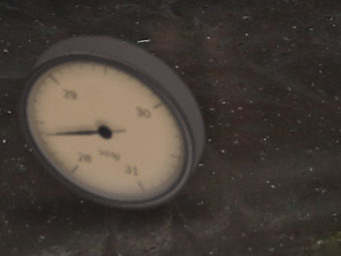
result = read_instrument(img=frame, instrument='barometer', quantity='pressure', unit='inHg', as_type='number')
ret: 28.4 inHg
